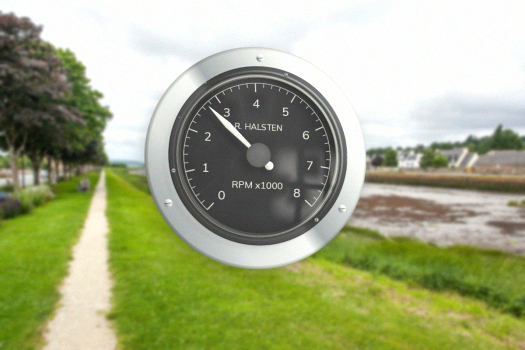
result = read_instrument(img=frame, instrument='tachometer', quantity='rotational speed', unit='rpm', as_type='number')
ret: 2700 rpm
